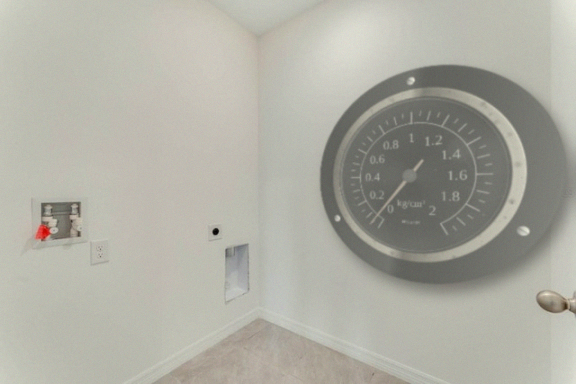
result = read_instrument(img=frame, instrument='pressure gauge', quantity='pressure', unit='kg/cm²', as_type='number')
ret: 0.05 kg/cm²
